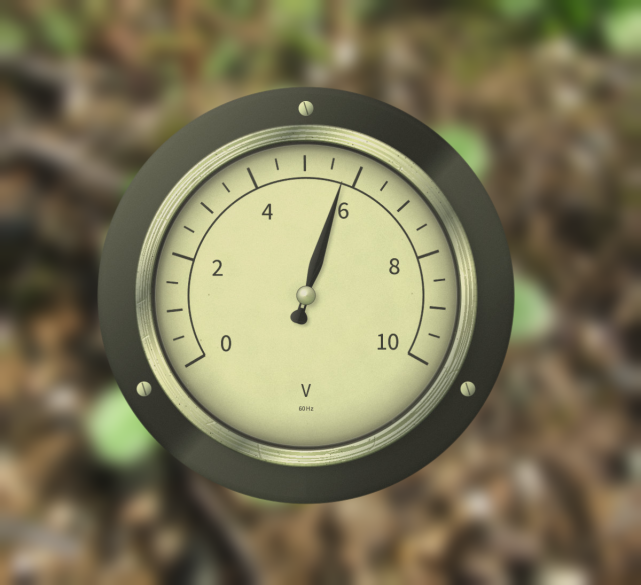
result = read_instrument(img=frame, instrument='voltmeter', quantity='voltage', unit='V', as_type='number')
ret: 5.75 V
